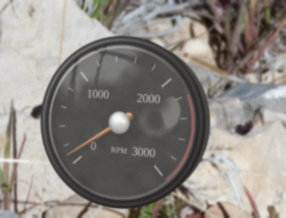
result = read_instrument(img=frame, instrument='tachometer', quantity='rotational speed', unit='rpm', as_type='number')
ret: 100 rpm
